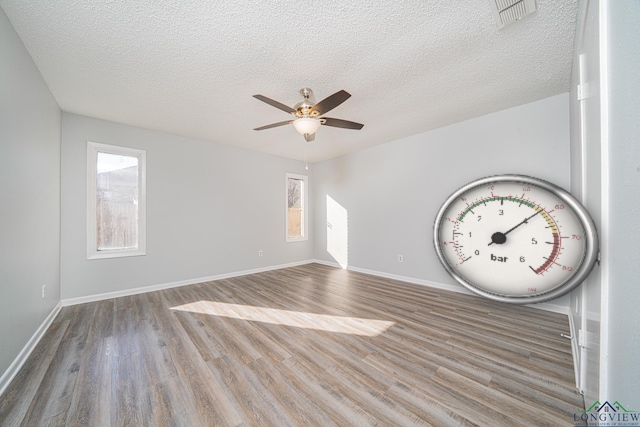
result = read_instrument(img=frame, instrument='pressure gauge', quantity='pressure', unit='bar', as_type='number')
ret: 4 bar
